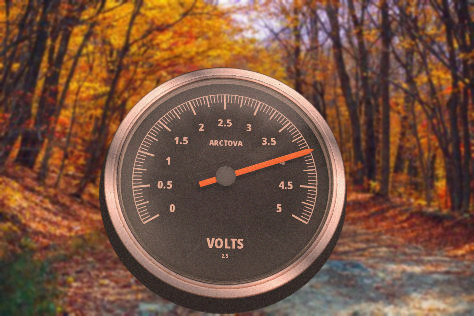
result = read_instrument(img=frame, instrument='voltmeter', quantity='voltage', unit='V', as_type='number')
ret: 4 V
